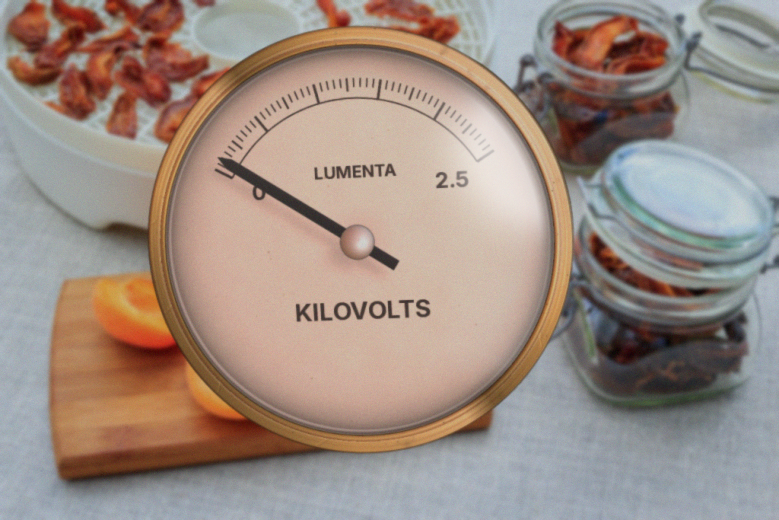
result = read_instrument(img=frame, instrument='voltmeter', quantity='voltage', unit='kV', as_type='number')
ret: 0.1 kV
